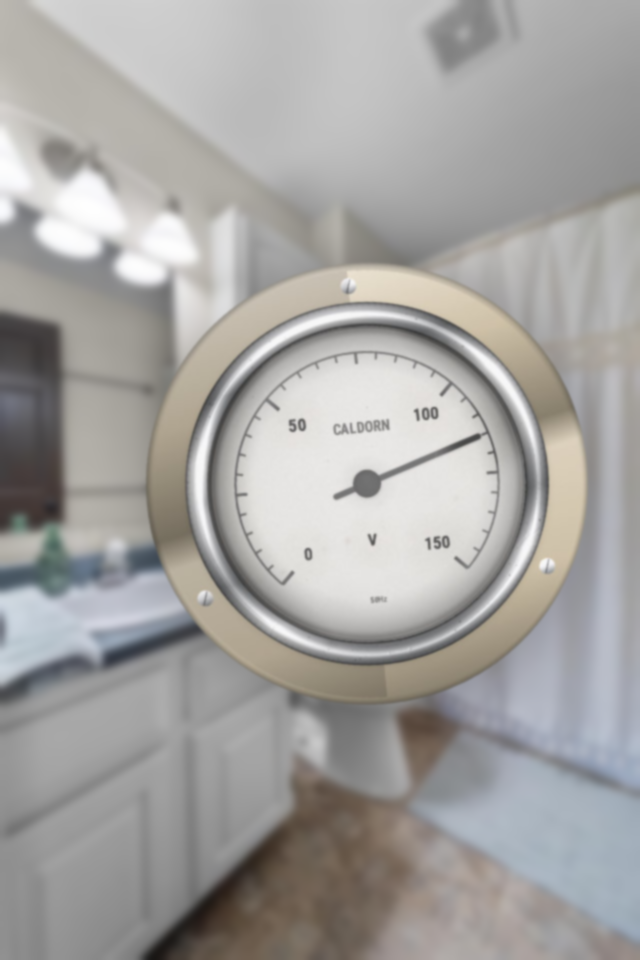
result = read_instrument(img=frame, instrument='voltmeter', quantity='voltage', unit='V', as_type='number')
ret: 115 V
